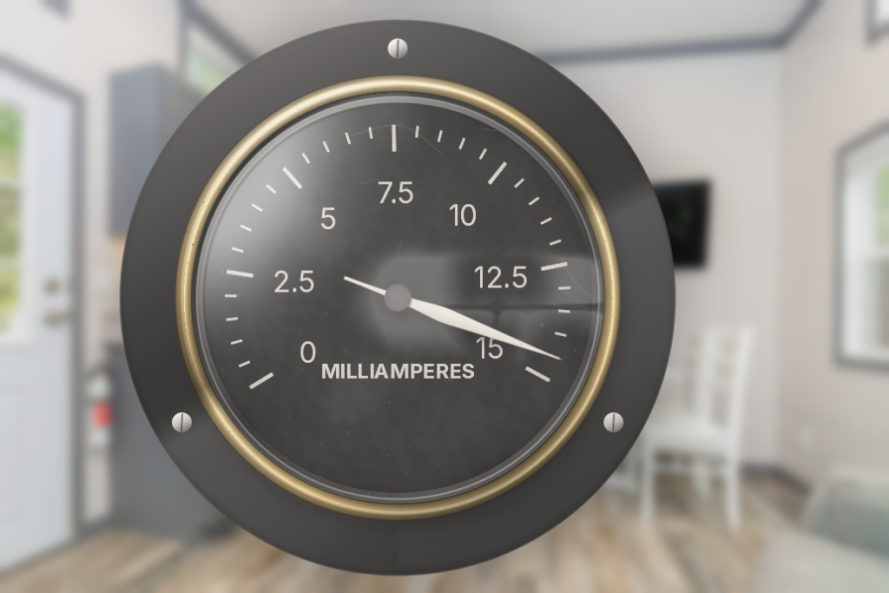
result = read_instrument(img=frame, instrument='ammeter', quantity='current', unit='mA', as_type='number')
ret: 14.5 mA
